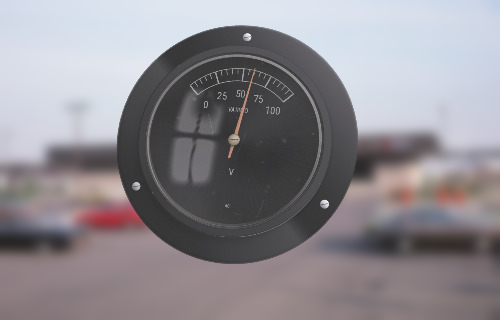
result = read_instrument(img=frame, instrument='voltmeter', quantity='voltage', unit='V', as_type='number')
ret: 60 V
